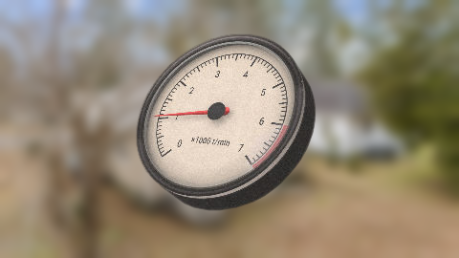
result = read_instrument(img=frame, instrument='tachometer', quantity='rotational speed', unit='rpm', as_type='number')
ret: 1000 rpm
